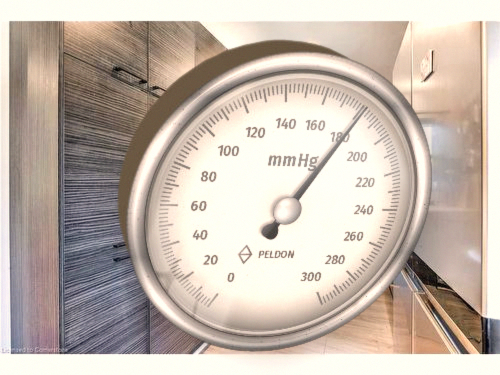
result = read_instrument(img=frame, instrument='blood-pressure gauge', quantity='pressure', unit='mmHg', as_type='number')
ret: 180 mmHg
